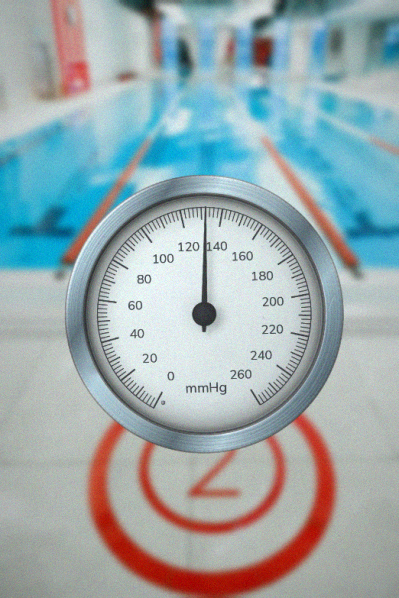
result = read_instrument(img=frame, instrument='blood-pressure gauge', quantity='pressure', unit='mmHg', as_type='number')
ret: 132 mmHg
